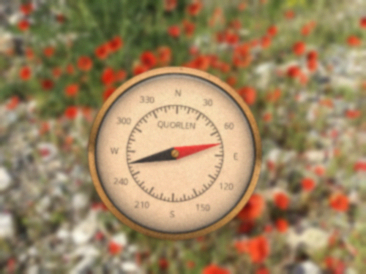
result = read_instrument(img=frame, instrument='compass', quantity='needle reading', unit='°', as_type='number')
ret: 75 °
